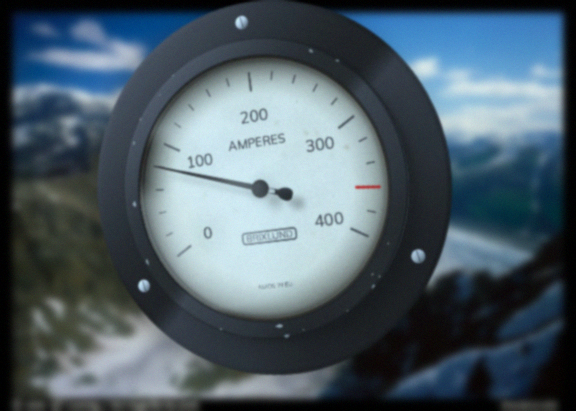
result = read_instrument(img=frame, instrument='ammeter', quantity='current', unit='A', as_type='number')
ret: 80 A
